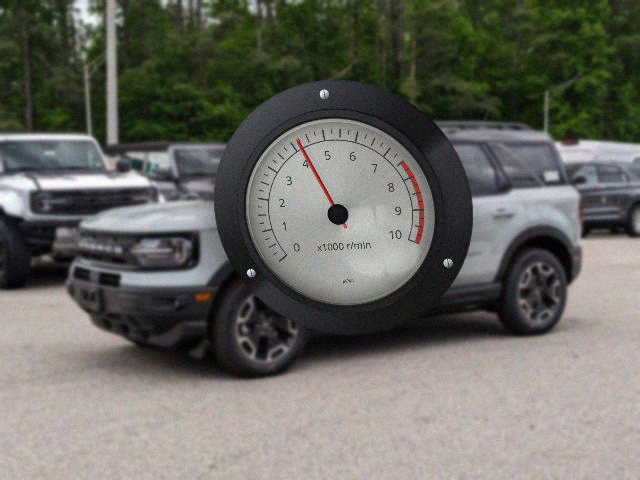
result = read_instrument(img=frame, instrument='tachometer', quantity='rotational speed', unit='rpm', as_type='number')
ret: 4250 rpm
